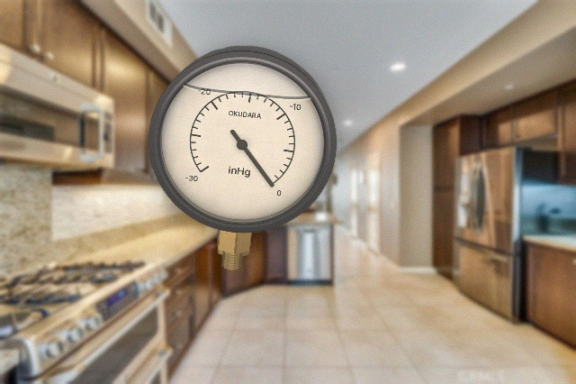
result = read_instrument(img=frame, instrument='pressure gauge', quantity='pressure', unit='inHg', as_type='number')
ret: 0 inHg
